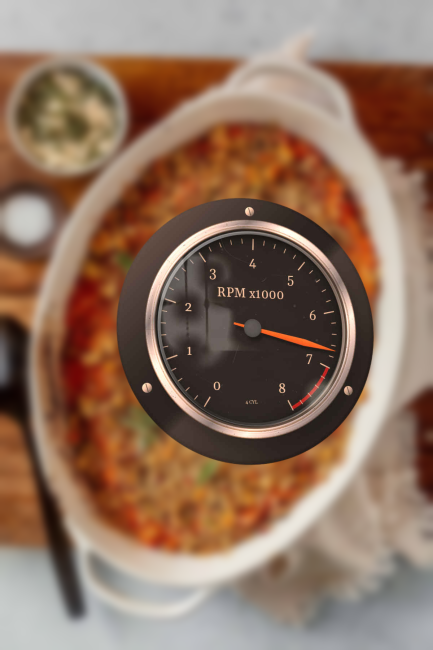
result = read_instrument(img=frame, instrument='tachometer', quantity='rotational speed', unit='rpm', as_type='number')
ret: 6700 rpm
